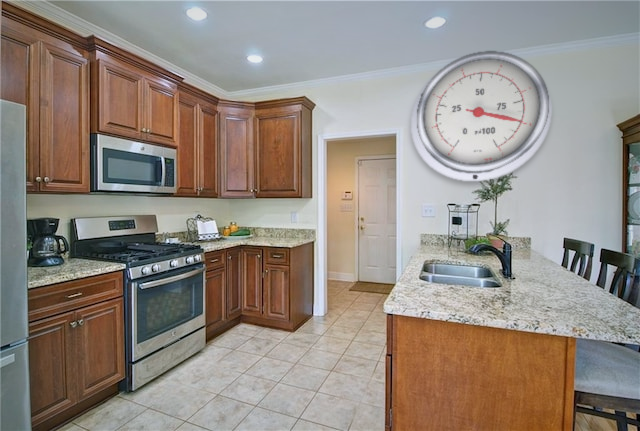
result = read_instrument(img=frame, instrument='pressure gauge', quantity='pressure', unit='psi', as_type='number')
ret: 85 psi
